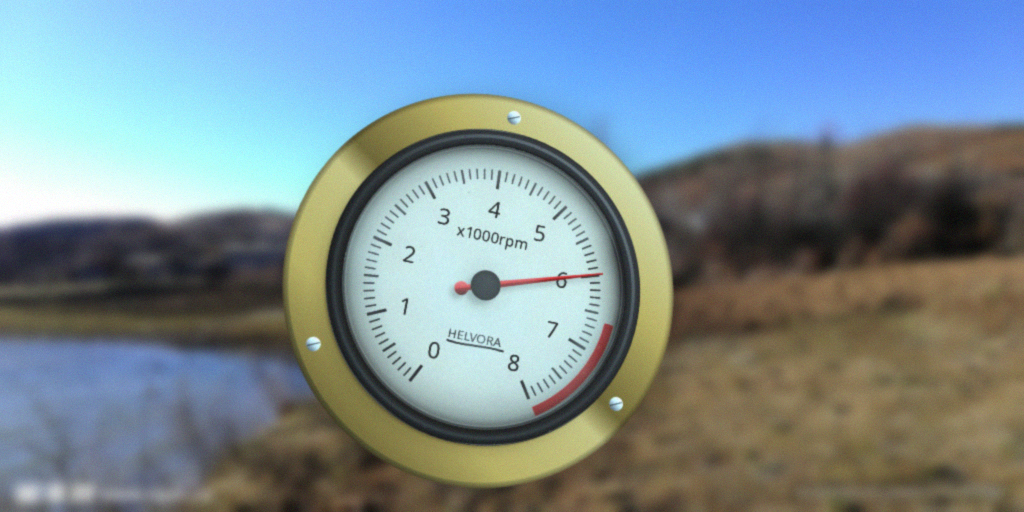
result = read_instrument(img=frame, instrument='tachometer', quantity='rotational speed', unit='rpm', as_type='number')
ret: 6000 rpm
